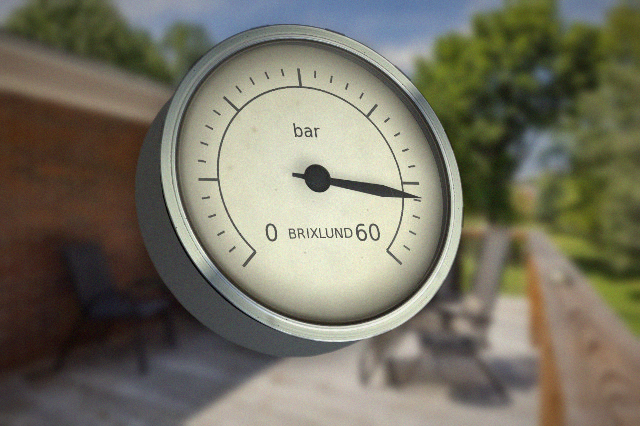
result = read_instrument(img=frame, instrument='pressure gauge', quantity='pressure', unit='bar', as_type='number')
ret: 52 bar
